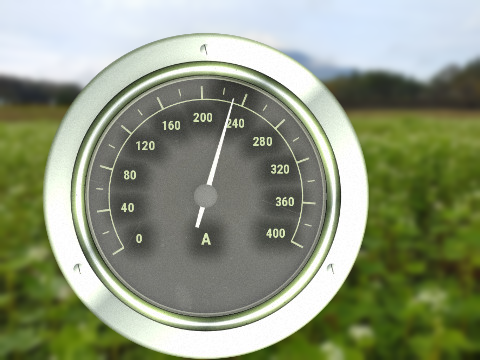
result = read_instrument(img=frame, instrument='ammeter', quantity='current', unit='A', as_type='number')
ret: 230 A
